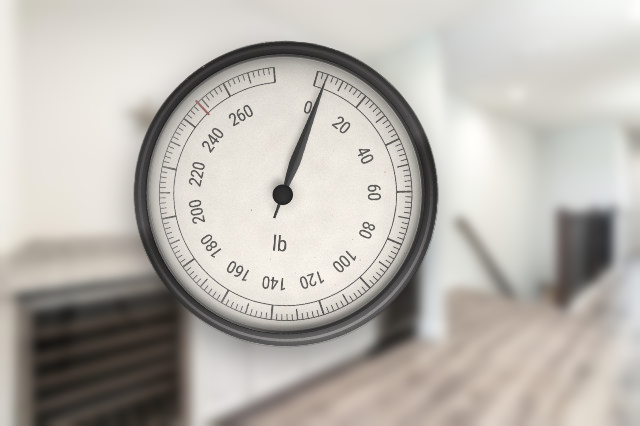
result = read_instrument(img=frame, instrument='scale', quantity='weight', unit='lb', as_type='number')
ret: 4 lb
